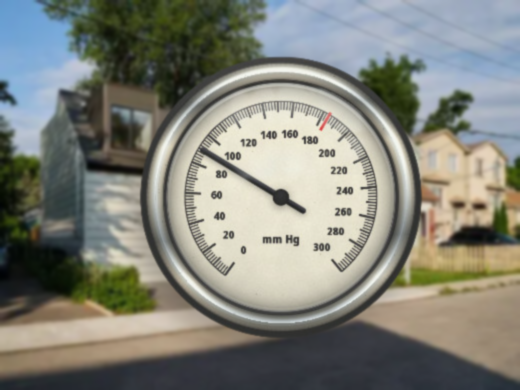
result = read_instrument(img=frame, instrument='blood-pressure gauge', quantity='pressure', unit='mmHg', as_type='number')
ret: 90 mmHg
